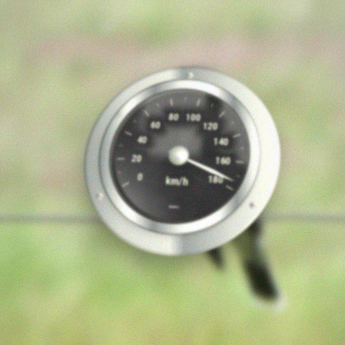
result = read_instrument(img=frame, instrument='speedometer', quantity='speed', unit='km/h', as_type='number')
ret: 175 km/h
